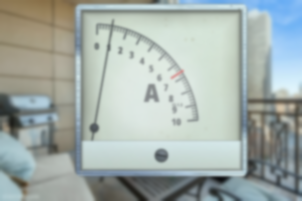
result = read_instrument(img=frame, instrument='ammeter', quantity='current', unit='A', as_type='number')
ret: 1 A
